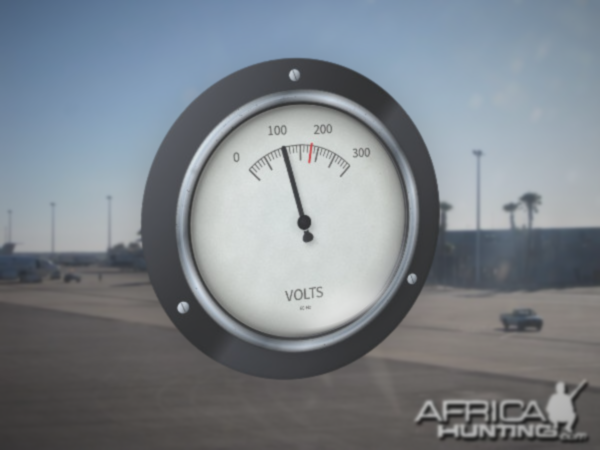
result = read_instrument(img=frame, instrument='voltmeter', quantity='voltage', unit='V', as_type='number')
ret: 100 V
